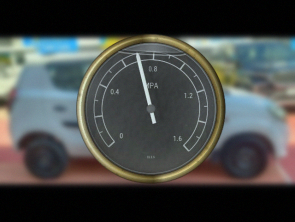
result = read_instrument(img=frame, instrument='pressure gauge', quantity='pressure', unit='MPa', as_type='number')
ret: 0.7 MPa
